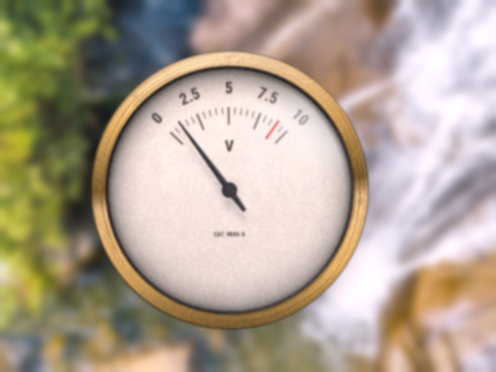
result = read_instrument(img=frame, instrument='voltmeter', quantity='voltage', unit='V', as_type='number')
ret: 1 V
